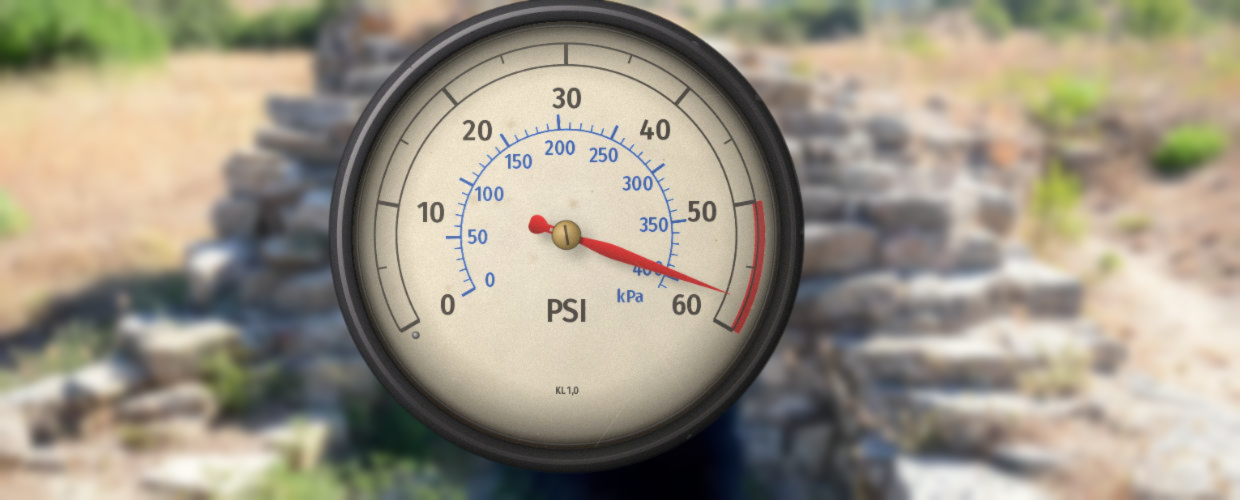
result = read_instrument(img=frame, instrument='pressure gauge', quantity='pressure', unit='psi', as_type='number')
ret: 57.5 psi
